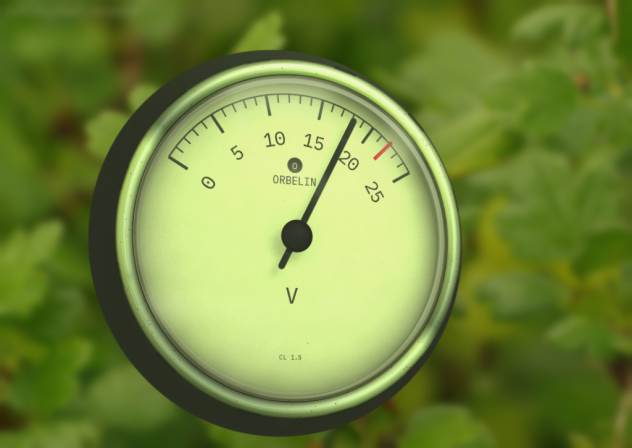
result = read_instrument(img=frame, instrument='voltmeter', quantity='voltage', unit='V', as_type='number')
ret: 18 V
